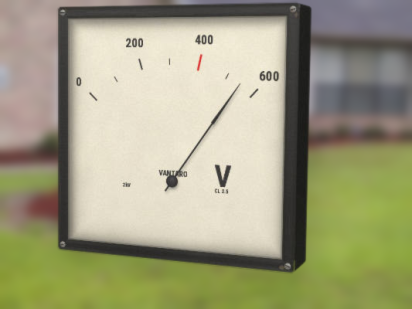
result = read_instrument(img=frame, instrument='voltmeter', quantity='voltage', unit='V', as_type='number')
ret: 550 V
